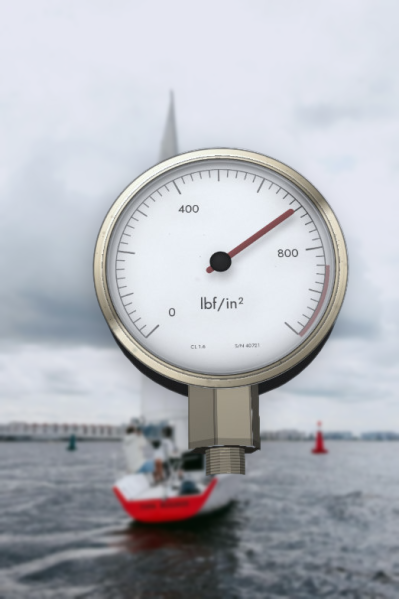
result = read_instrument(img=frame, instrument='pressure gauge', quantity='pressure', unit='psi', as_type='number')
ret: 700 psi
